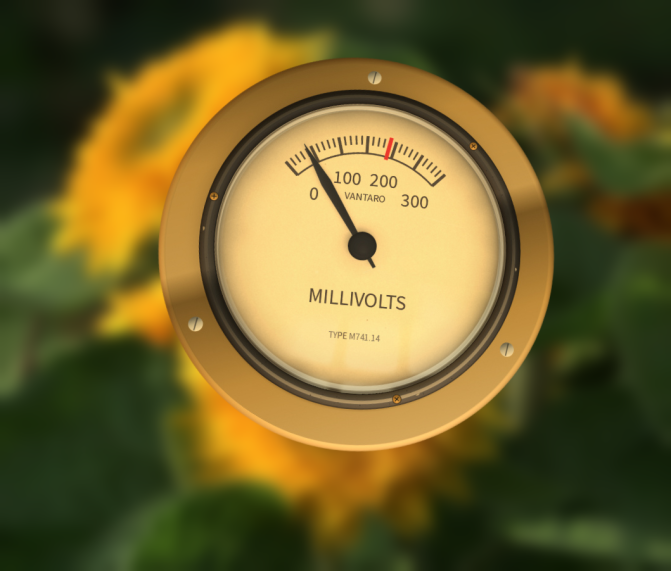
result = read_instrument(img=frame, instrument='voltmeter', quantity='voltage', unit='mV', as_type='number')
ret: 40 mV
